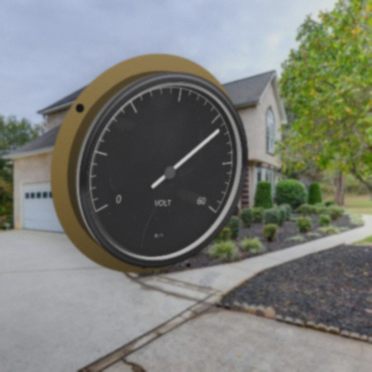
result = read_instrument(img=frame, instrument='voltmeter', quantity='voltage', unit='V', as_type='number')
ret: 42 V
